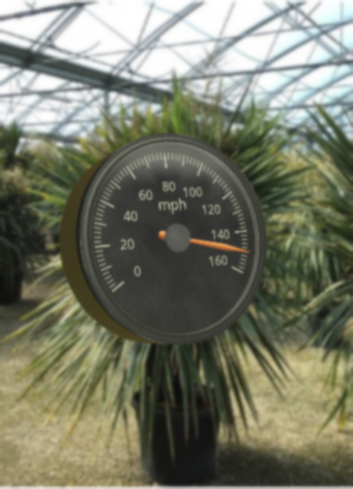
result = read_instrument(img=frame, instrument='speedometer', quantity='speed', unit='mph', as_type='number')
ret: 150 mph
